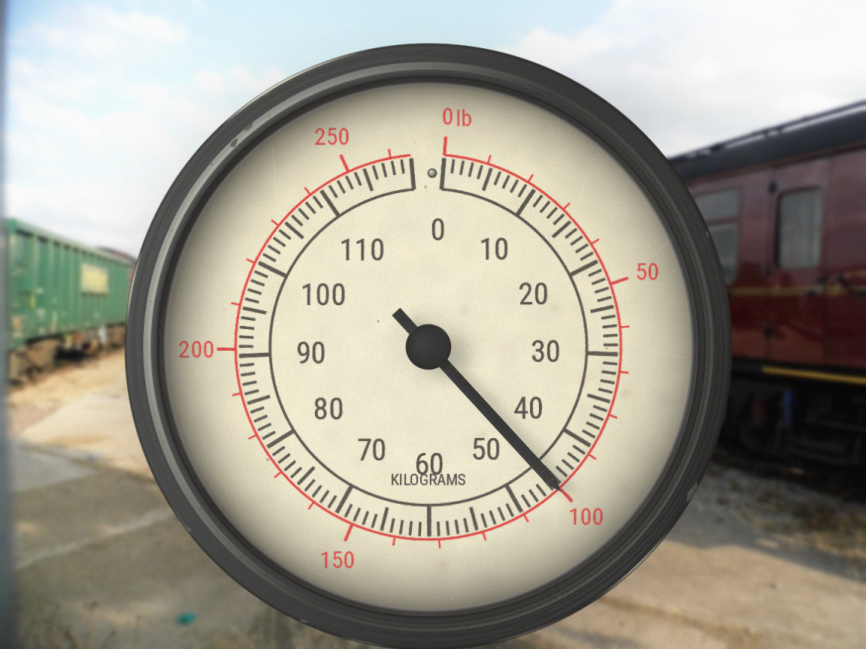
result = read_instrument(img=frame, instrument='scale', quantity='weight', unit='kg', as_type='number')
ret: 45.5 kg
